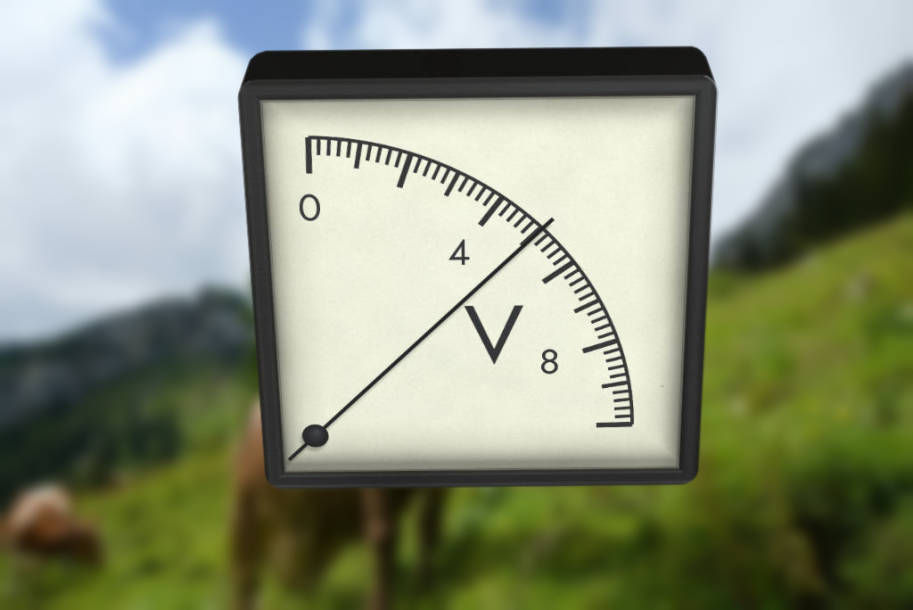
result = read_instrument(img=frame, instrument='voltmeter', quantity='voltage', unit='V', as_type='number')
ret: 5 V
